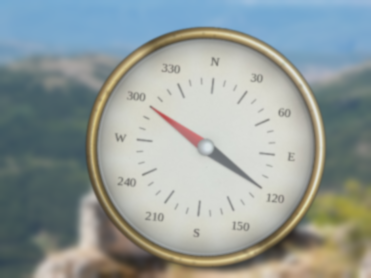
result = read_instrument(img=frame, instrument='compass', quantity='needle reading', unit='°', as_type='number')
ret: 300 °
